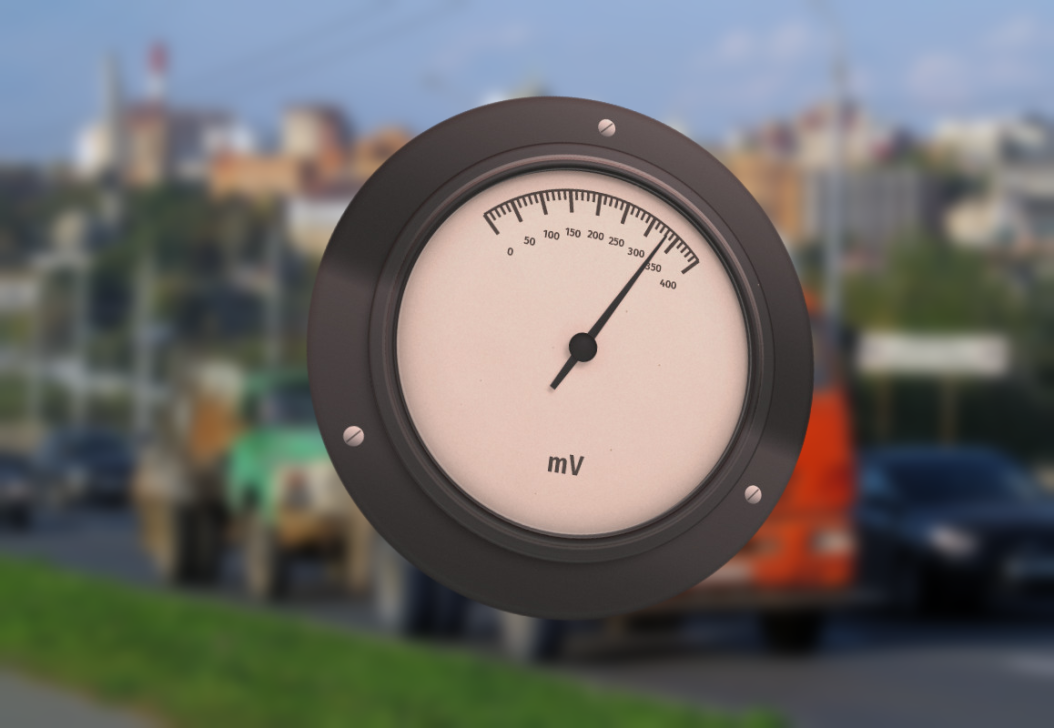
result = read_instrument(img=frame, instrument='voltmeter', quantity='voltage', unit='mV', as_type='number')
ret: 330 mV
